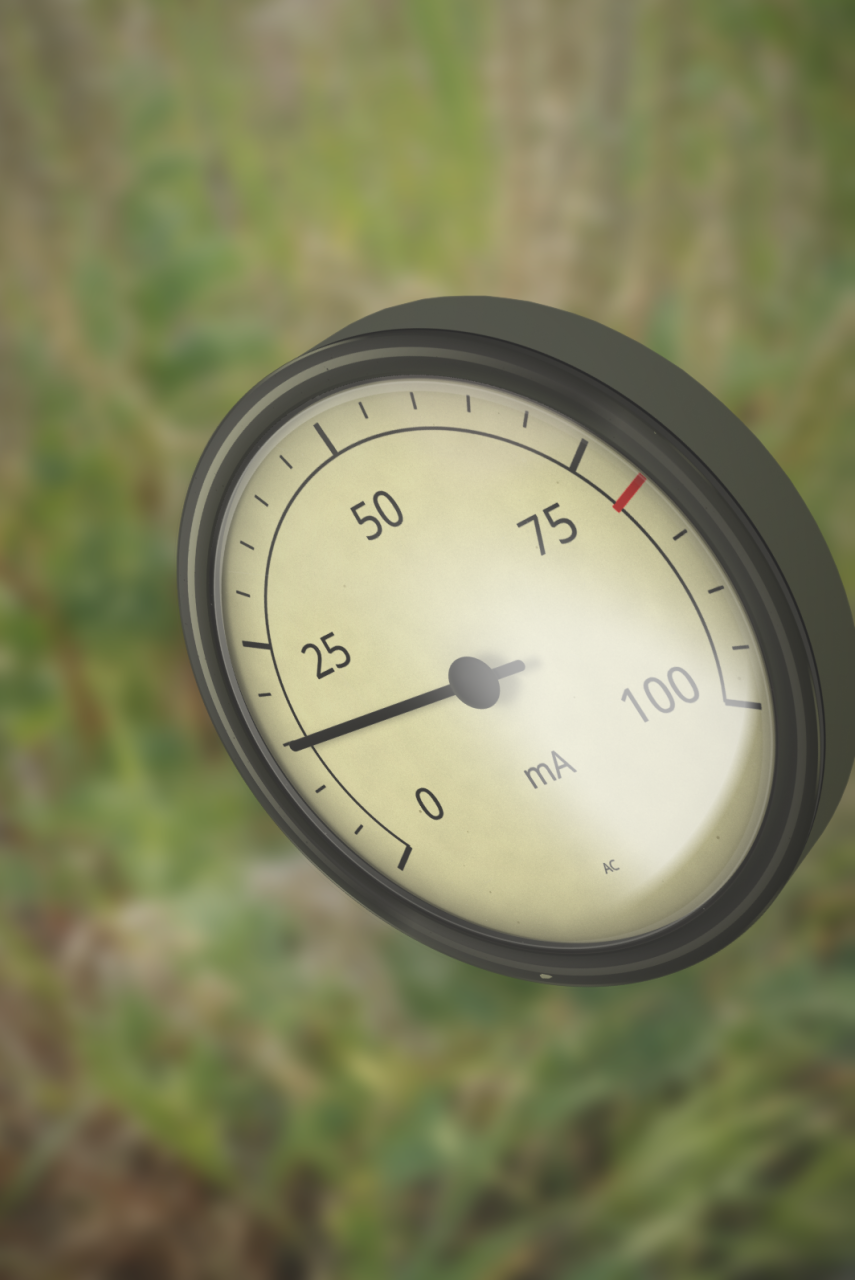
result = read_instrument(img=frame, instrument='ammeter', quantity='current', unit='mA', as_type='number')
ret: 15 mA
